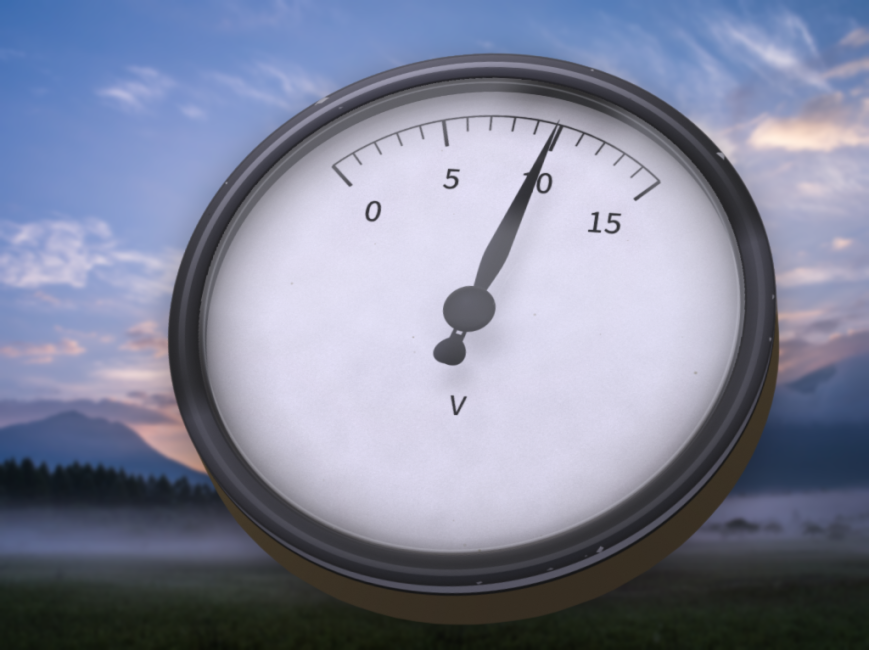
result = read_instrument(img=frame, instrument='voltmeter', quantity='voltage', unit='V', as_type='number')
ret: 10 V
